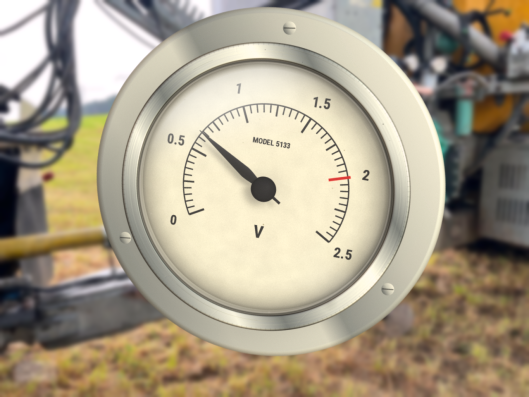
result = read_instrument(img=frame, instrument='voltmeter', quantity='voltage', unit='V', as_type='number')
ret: 0.65 V
